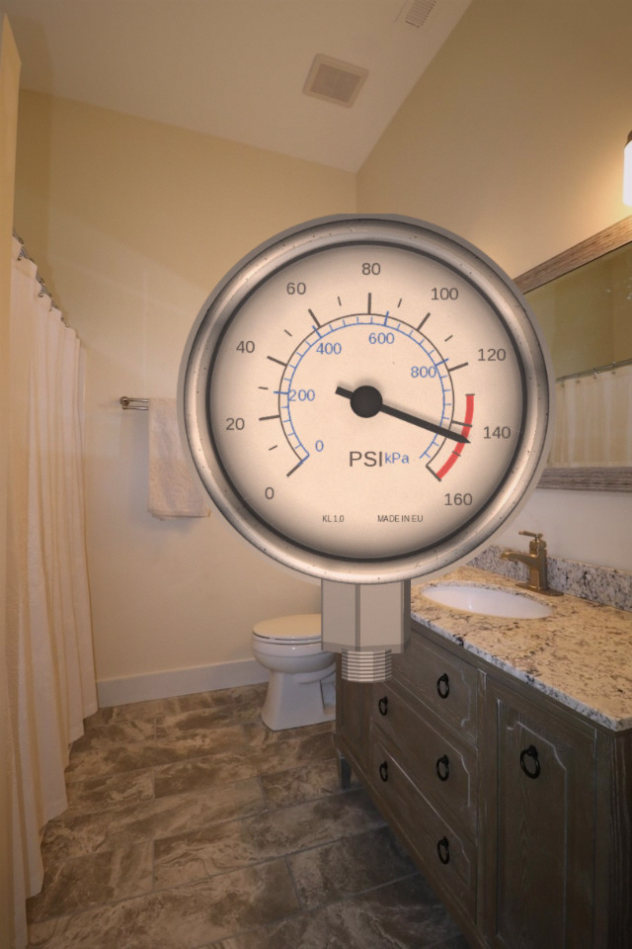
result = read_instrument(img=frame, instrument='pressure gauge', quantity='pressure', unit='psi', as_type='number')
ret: 145 psi
